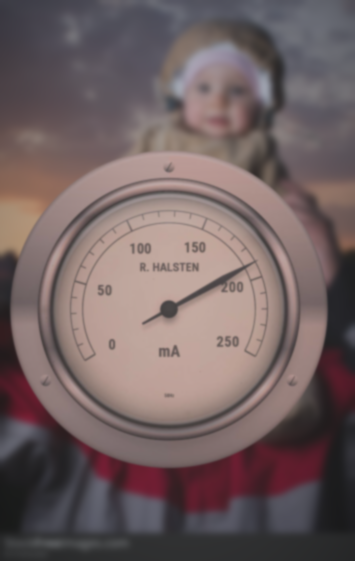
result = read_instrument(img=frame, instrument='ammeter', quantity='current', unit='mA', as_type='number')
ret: 190 mA
